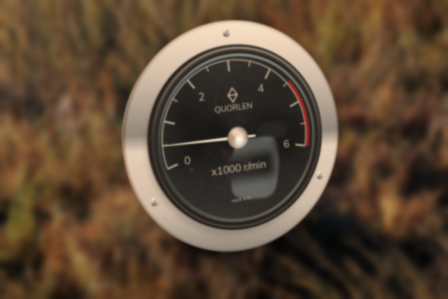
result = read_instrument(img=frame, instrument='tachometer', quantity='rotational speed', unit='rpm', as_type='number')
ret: 500 rpm
